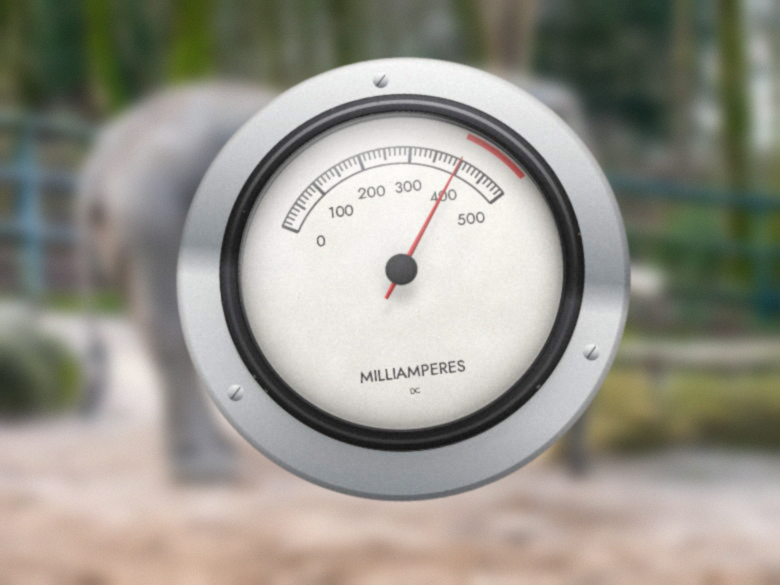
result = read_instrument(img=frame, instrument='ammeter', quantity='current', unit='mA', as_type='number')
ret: 400 mA
